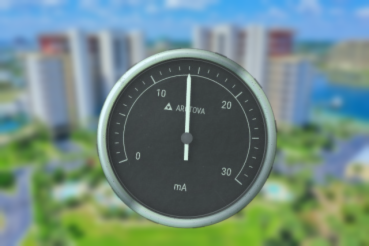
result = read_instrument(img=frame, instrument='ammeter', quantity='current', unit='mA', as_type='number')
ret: 14 mA
